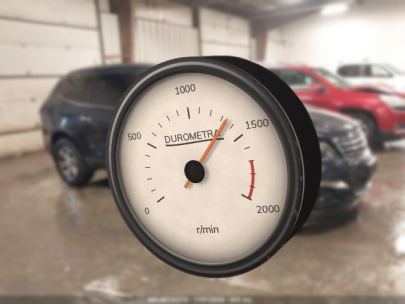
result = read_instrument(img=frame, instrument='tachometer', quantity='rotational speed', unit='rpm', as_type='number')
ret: 1350 rpm
